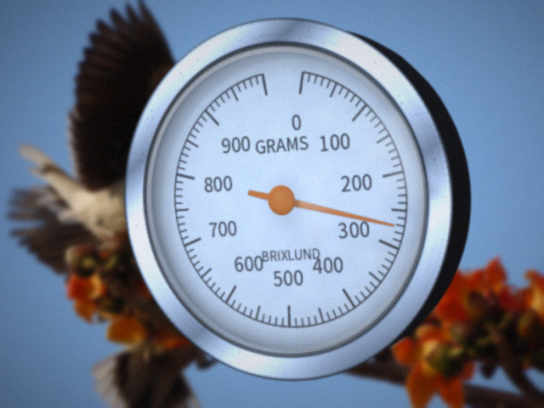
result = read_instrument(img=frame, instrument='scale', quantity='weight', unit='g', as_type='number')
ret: 270 g
